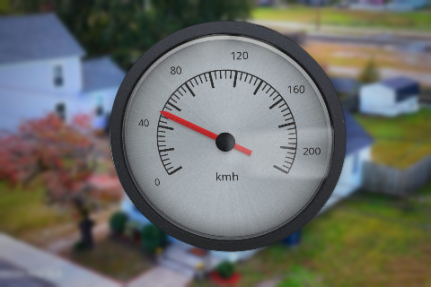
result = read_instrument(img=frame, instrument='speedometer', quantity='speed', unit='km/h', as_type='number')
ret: 52 km/h
